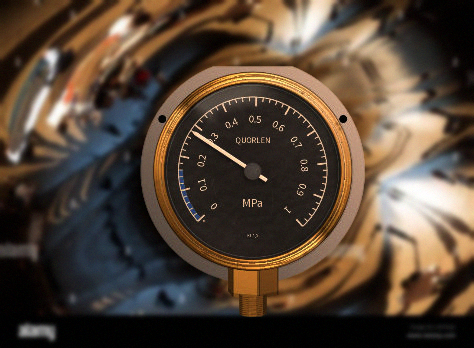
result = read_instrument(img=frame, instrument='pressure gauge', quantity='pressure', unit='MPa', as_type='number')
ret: 0.28 MPa
